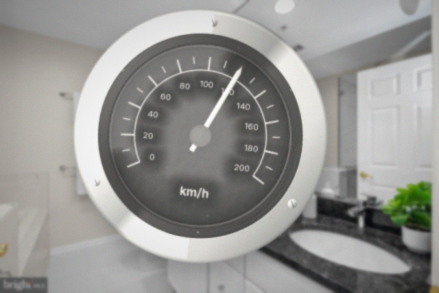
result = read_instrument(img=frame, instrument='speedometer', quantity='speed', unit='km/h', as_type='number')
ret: 120 km/h
